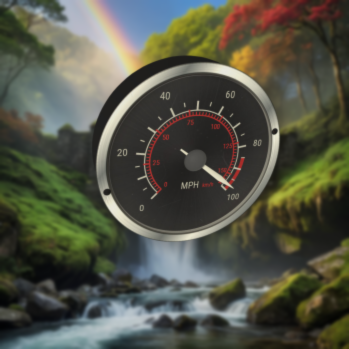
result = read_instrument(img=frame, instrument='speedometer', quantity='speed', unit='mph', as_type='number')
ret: 97.5 mph
